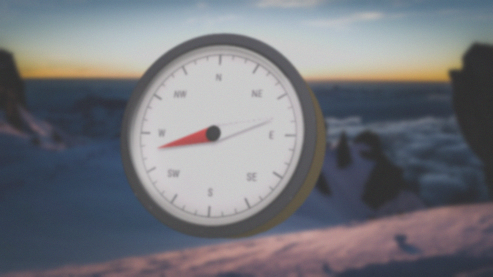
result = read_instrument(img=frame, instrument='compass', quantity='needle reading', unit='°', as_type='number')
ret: 255 °
